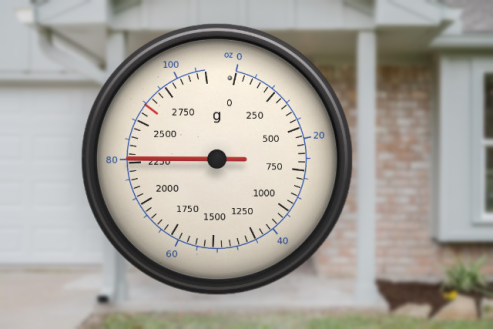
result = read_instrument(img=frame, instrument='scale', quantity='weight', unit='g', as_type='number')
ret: 2275 g
